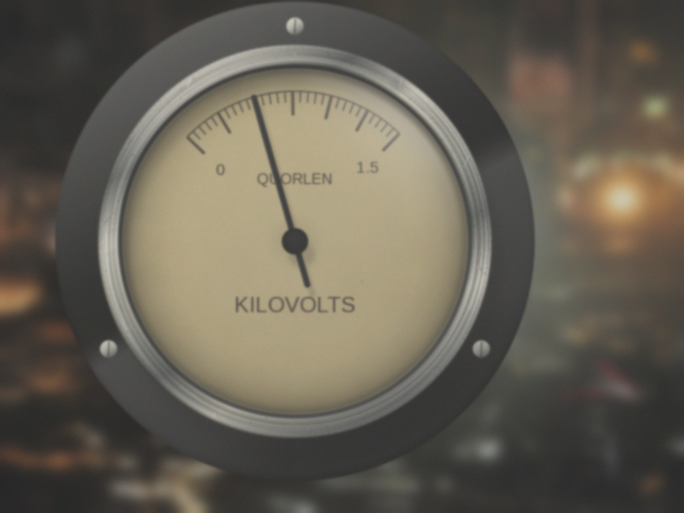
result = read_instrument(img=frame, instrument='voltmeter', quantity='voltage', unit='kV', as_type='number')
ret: 0.5 kV
